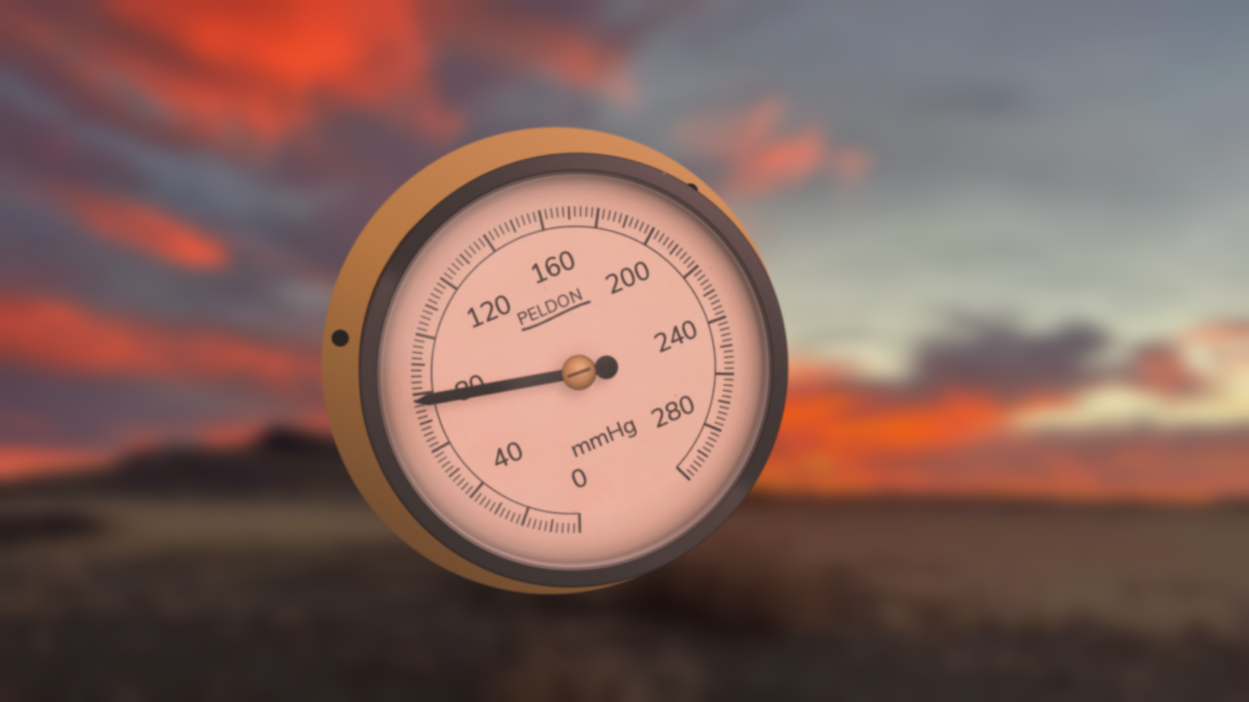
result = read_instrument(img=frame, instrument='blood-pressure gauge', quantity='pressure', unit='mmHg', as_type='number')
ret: 78 mmHg
